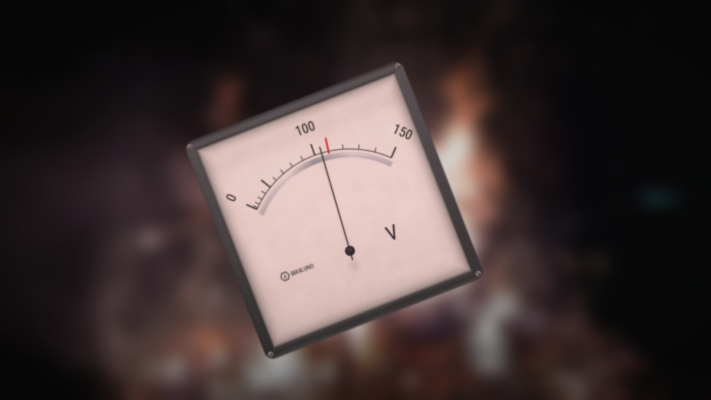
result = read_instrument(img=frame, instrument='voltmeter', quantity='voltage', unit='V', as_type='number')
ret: 105 V
